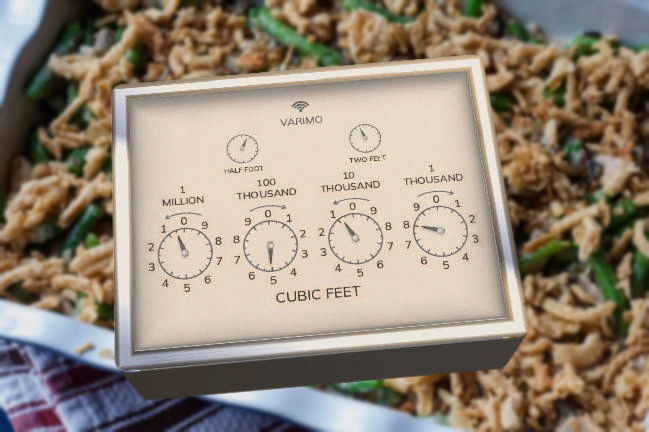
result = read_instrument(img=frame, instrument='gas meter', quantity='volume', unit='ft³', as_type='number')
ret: 50800 ft³
